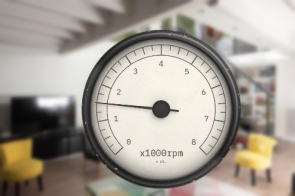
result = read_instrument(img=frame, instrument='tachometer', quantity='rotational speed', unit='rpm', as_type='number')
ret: 1500 rpm
